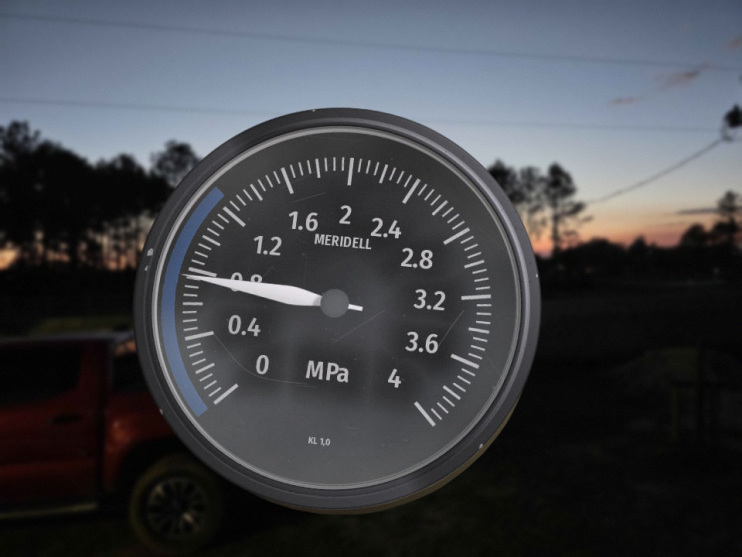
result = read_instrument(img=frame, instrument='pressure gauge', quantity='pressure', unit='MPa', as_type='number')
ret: 0.75 MPa
